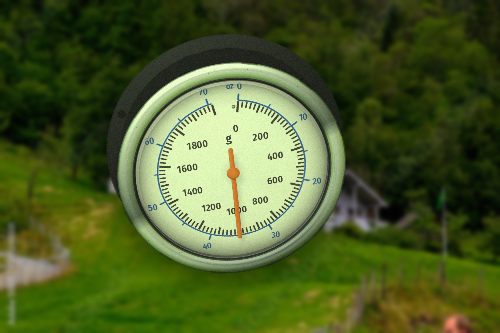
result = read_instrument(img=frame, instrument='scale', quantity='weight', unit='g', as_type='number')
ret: 1000 g
